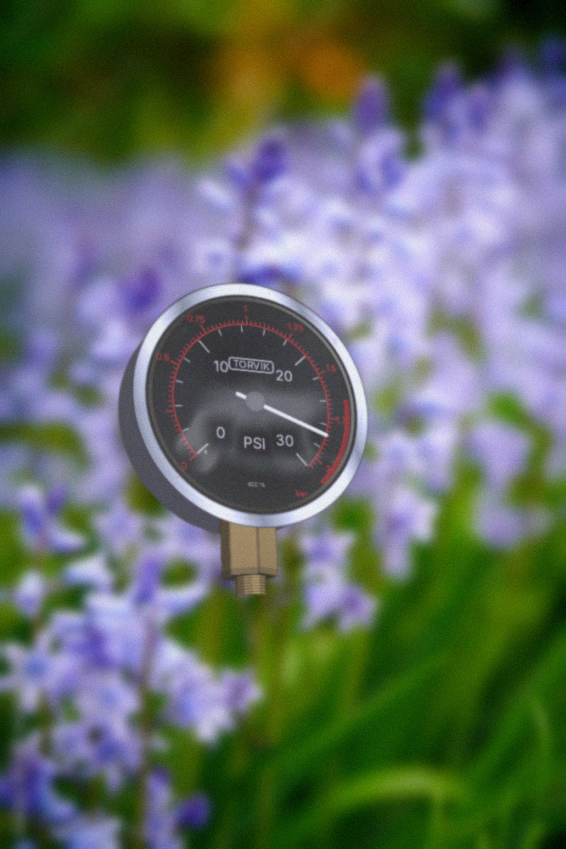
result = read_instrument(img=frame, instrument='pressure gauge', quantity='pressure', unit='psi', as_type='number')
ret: 27 psi
